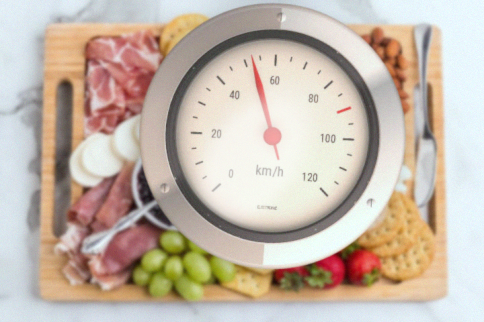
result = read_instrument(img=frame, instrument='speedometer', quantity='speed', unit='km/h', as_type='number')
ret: 52.5 km/h
